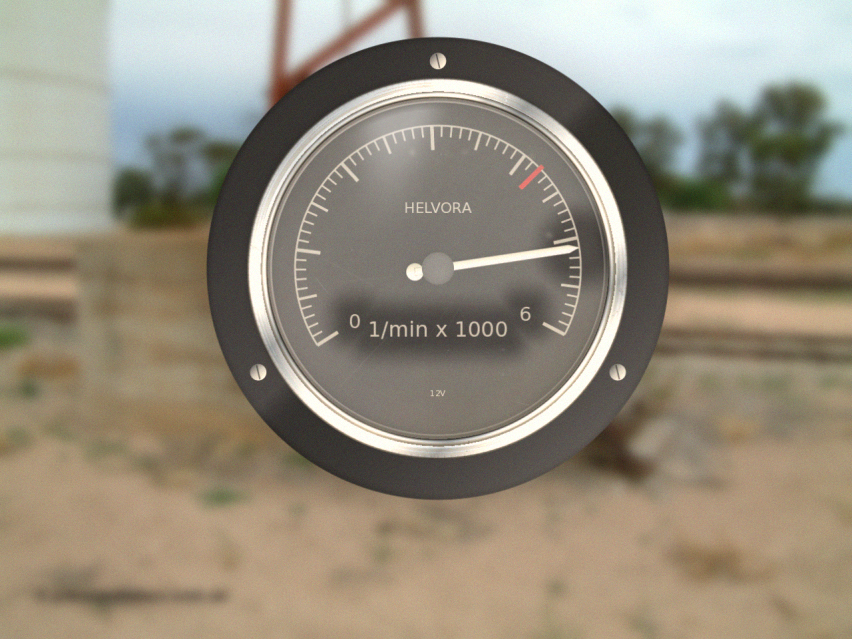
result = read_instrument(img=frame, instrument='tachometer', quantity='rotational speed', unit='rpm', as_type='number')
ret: 5100 rpm
